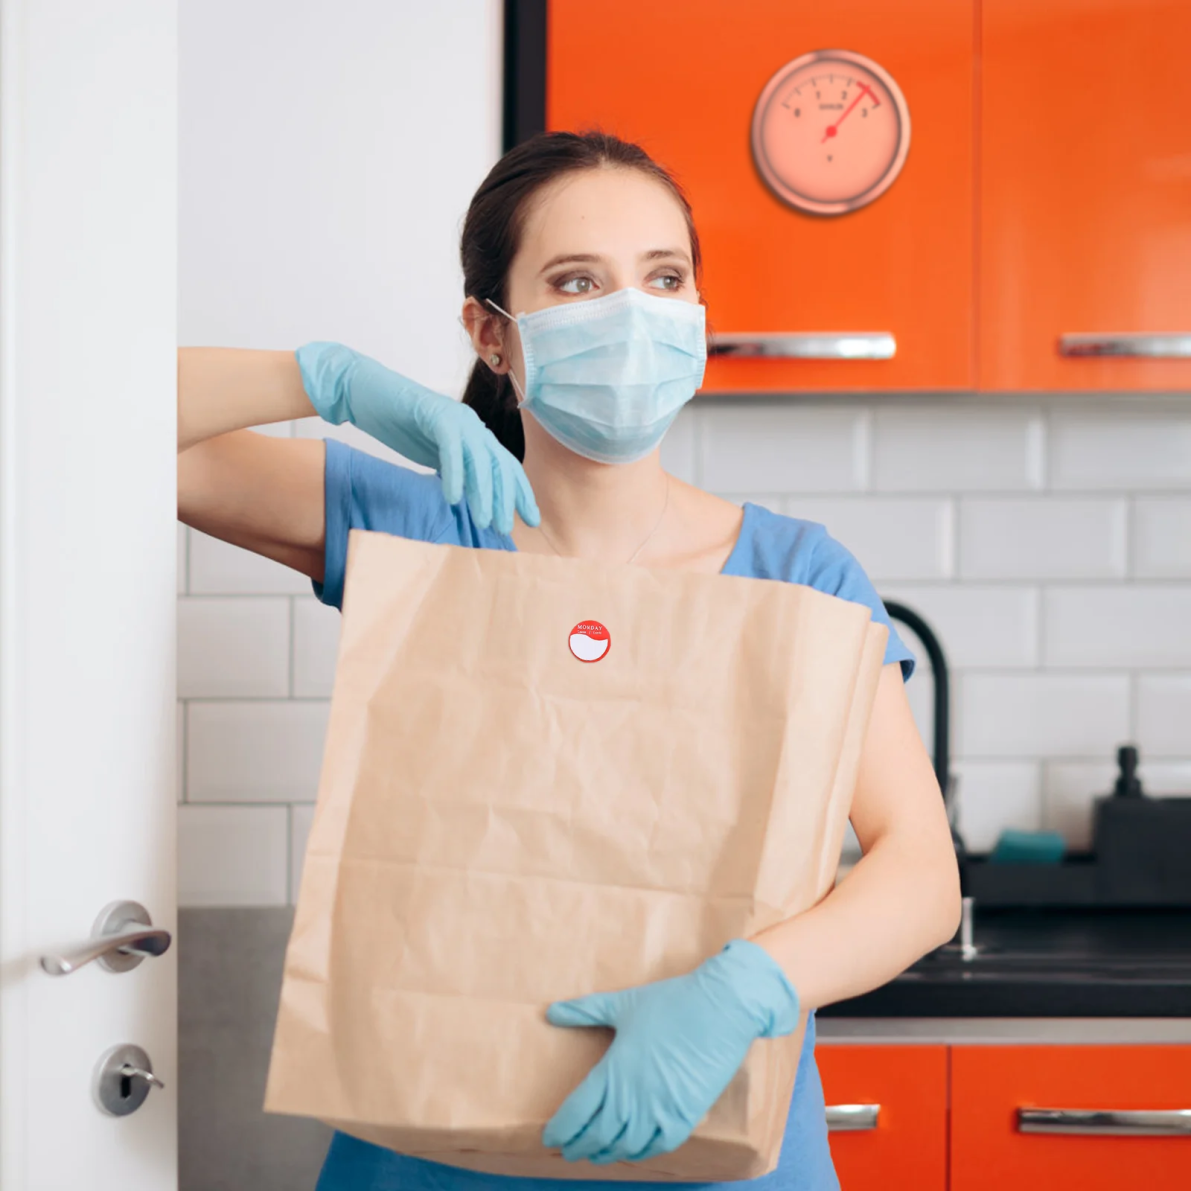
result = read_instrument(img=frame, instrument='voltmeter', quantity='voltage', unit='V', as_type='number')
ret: 2.5 V
